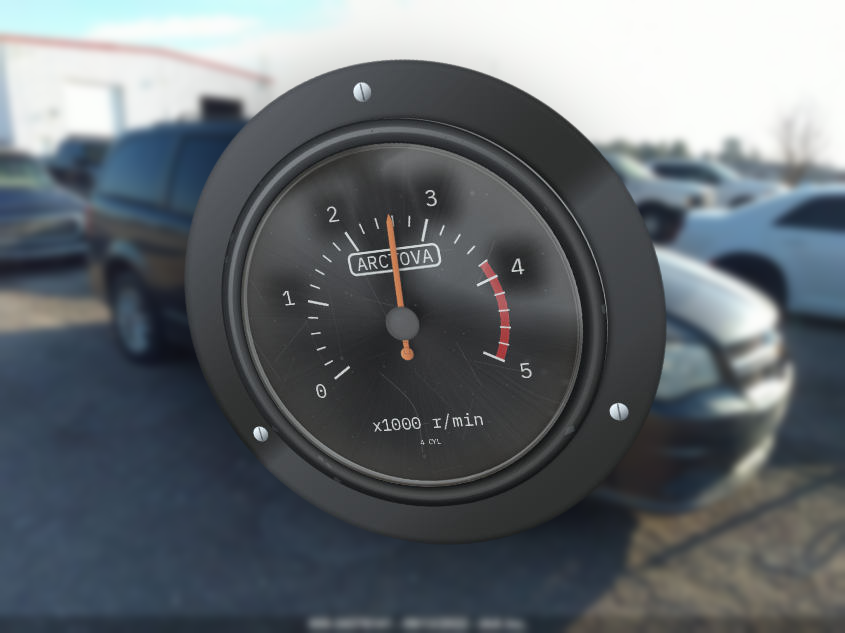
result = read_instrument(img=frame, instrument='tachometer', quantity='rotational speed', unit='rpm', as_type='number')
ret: 2600 rpm
